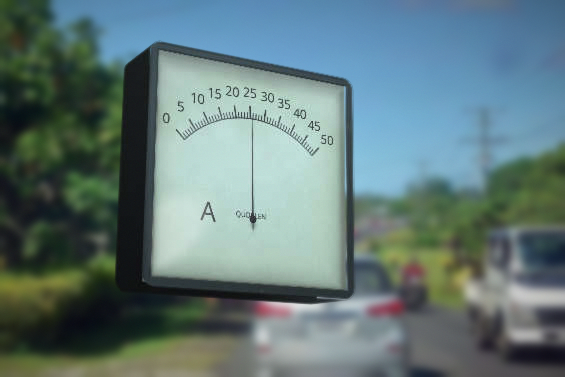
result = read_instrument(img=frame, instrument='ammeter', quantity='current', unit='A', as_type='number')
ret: 25 A
